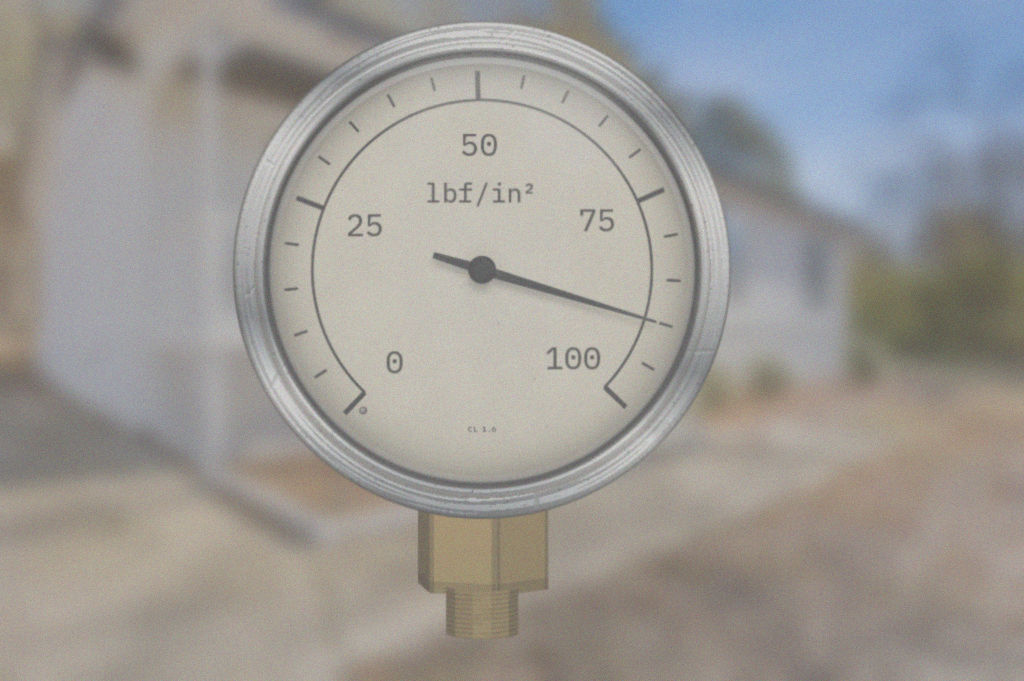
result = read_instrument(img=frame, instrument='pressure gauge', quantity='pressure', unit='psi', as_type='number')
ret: 90 psi
